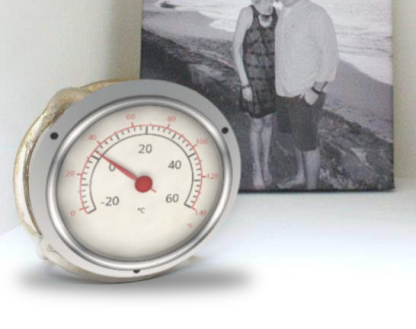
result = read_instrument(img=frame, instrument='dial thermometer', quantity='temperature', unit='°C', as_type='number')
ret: 2 °C
